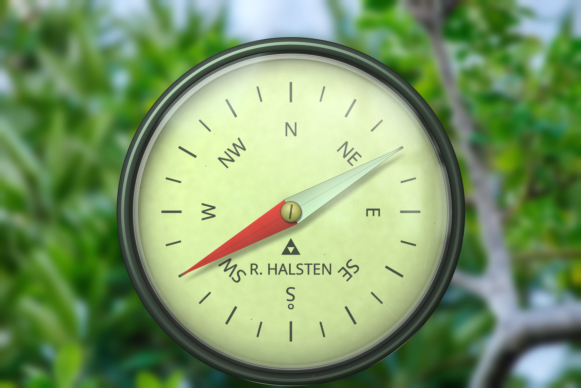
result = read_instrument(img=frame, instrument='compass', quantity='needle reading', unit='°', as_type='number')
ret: 240 °
